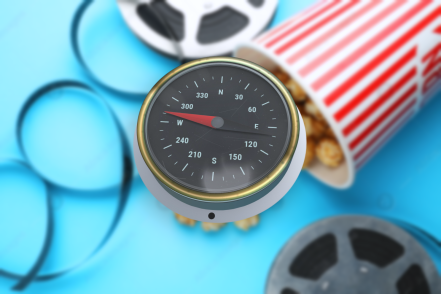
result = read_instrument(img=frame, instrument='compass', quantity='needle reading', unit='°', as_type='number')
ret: 280 °
